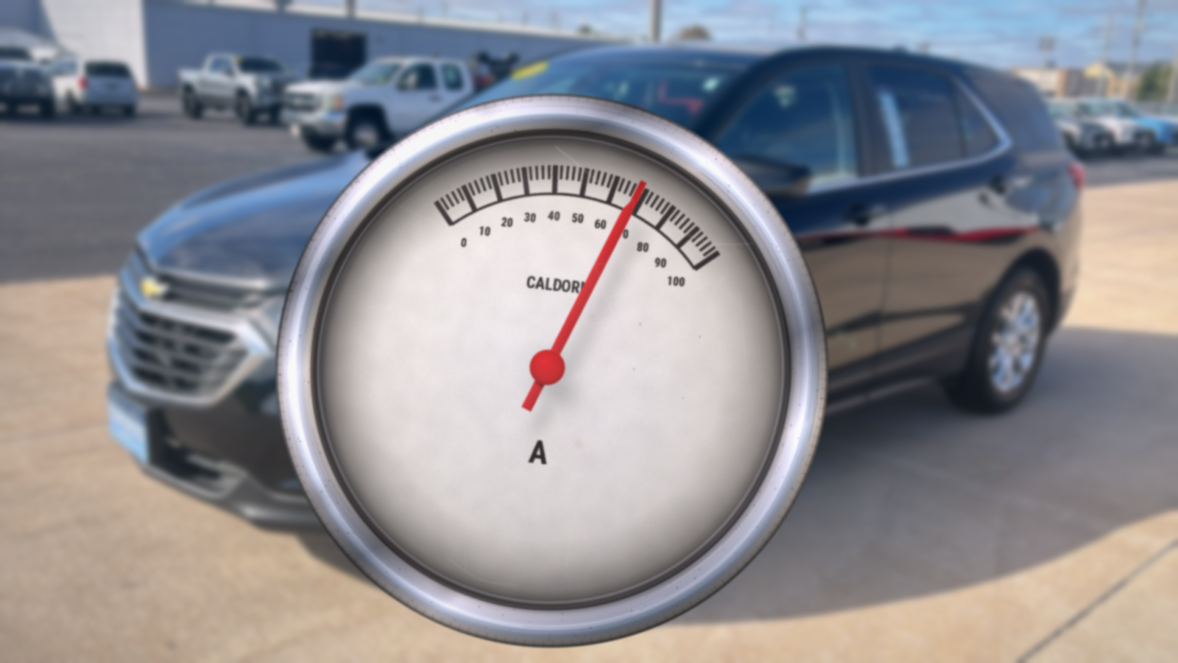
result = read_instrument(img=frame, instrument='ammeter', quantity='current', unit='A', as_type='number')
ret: 68 A
